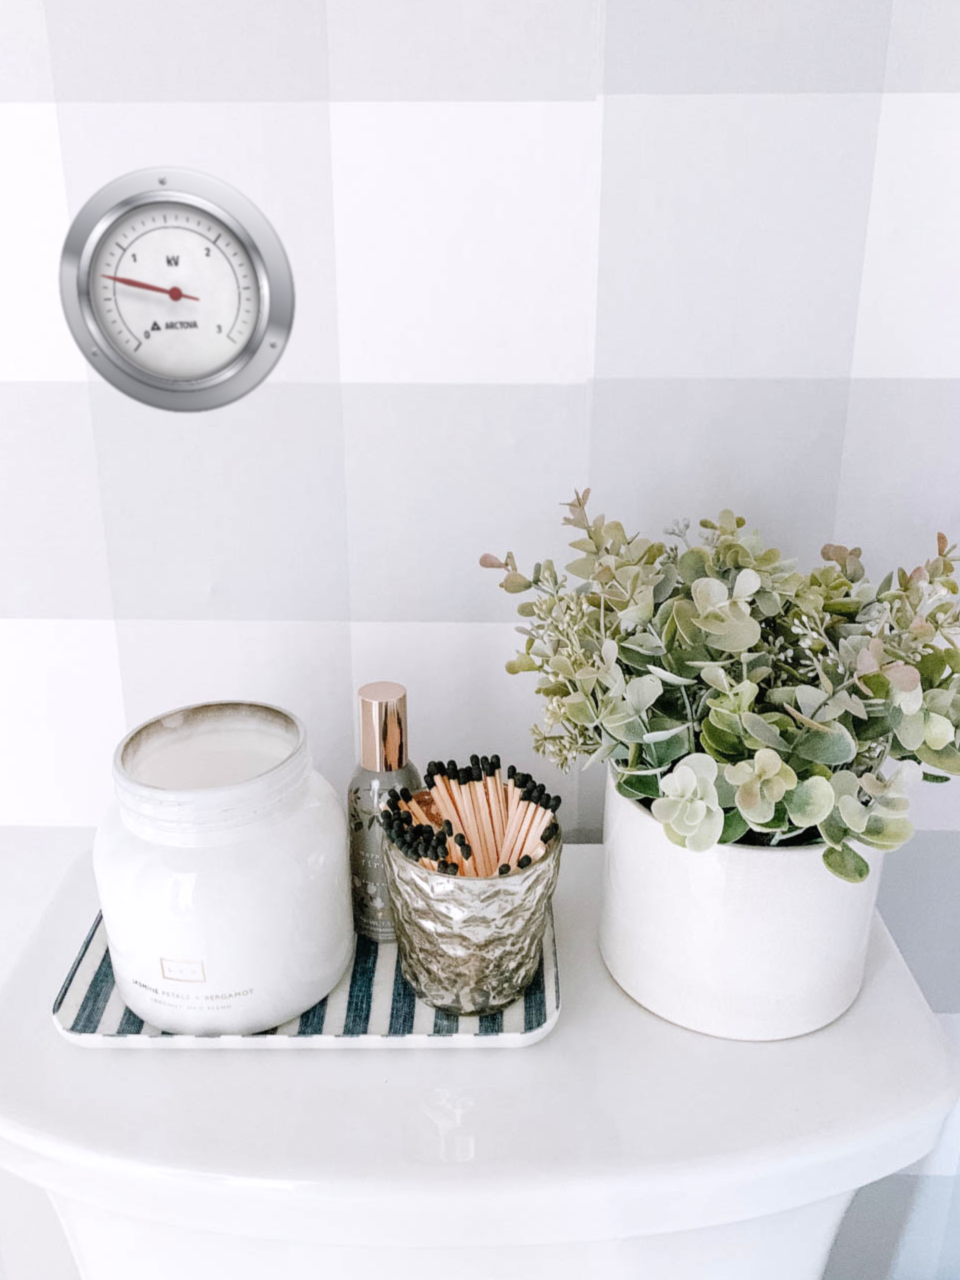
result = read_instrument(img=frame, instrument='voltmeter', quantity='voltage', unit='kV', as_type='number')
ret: 0.7 kV
